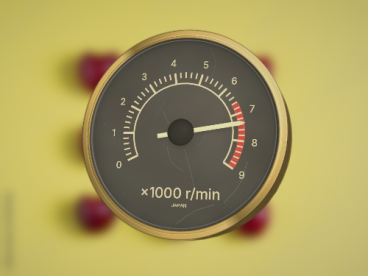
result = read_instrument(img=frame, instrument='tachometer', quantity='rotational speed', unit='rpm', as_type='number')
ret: 7400 rpm
